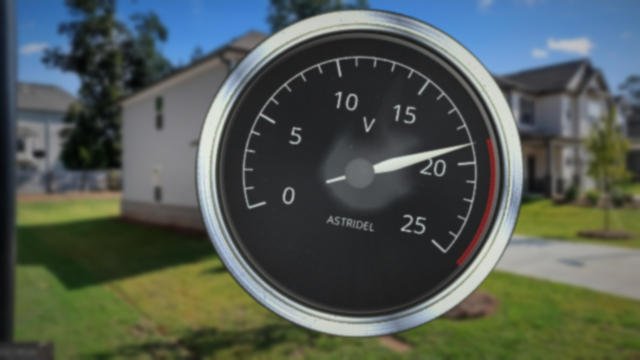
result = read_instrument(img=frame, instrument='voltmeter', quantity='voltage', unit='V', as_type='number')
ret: 19 V
